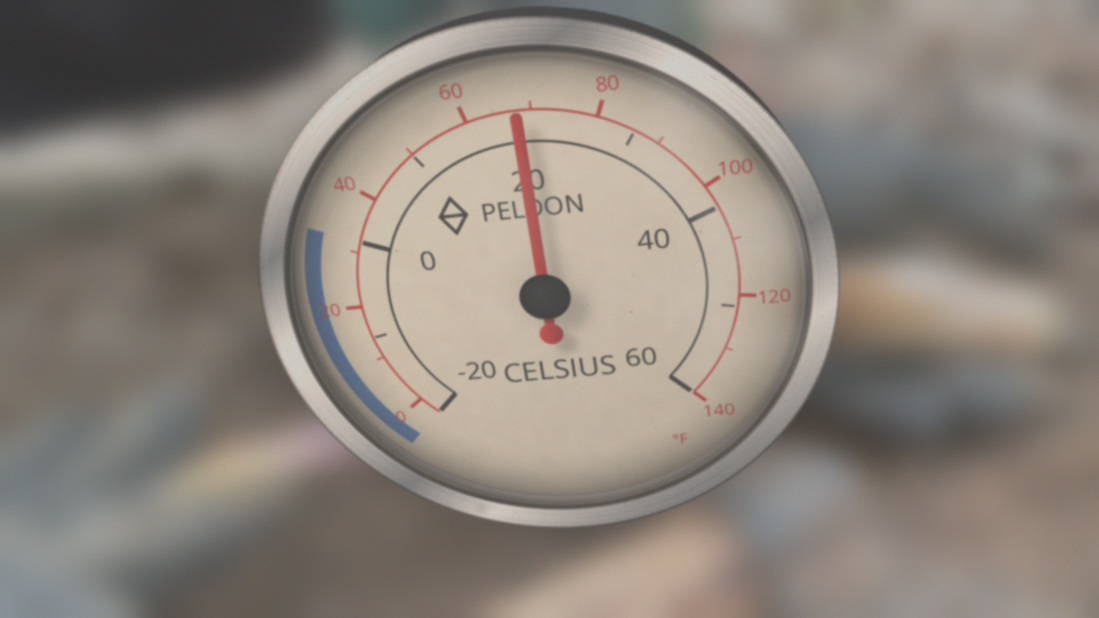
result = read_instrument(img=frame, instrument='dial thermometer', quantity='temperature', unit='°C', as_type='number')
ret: 20 °C
